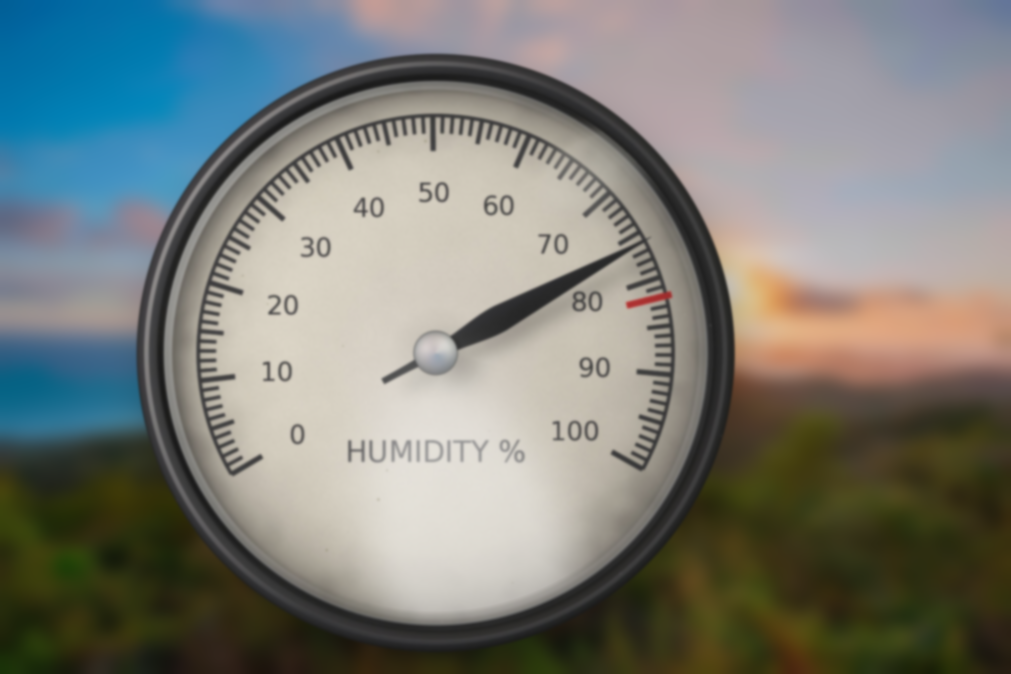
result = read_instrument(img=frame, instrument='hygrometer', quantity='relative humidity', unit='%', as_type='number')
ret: 76 %
